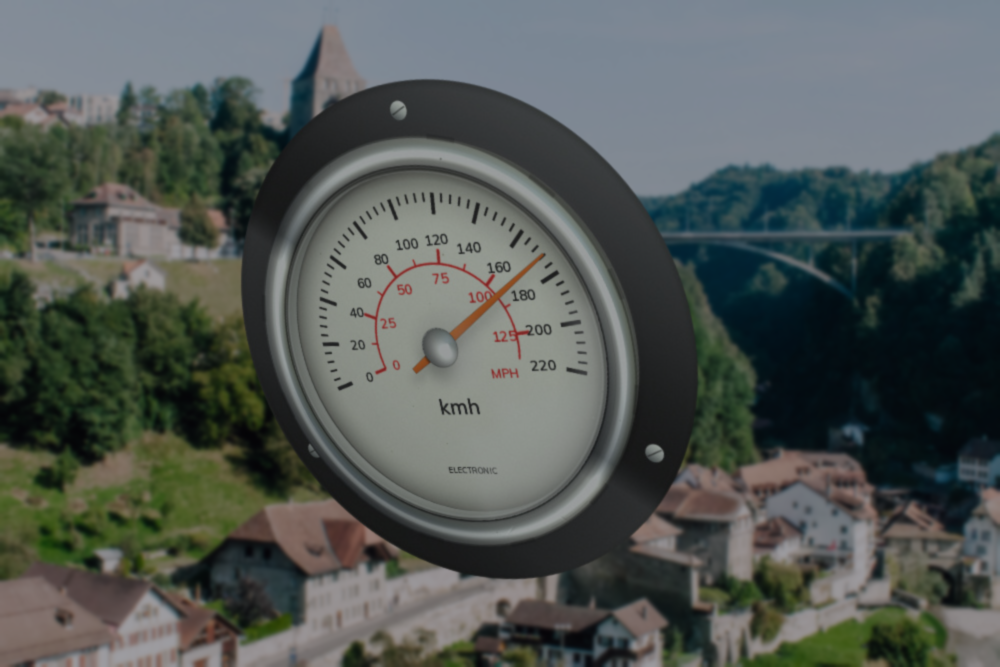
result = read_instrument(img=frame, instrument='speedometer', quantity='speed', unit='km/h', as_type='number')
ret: 172 km/h
